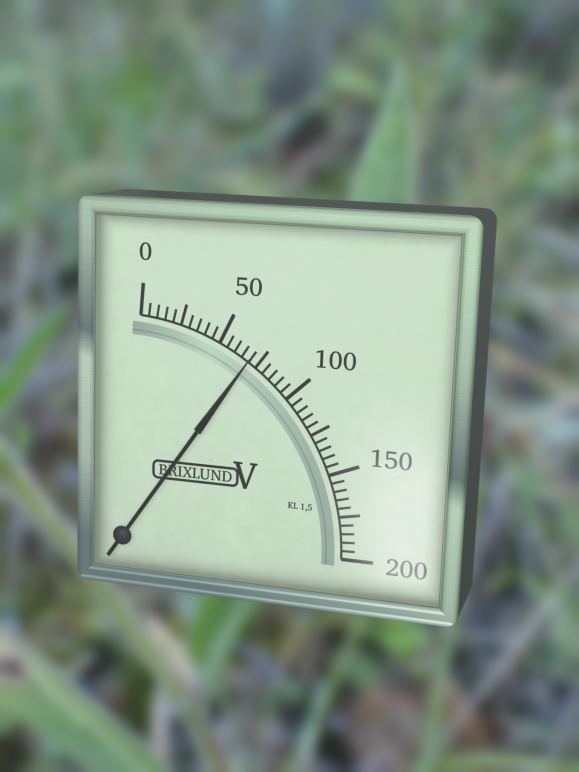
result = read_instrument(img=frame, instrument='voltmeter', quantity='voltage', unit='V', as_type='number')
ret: 70 V
